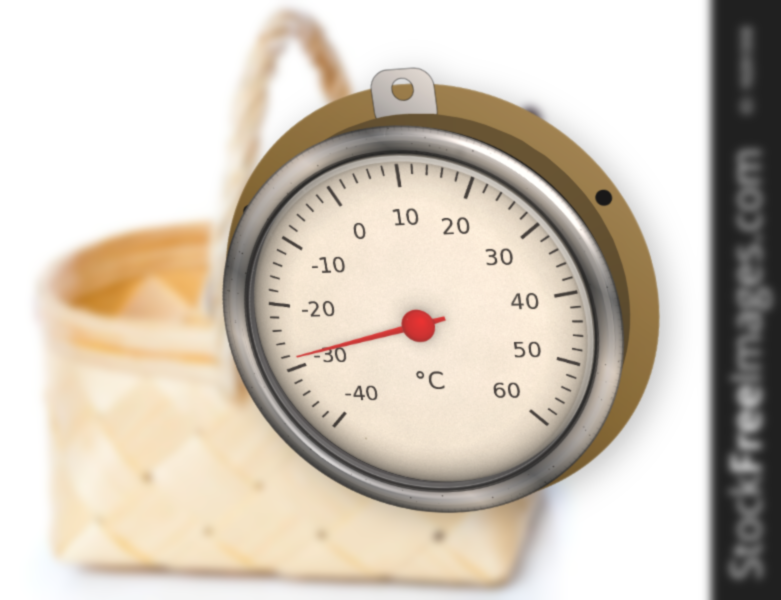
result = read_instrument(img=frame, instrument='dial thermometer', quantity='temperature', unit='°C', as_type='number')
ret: -28 °C
